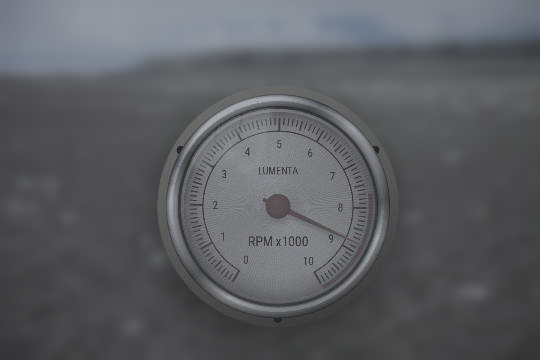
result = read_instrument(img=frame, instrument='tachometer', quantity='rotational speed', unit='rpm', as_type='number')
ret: 8800 rpm
